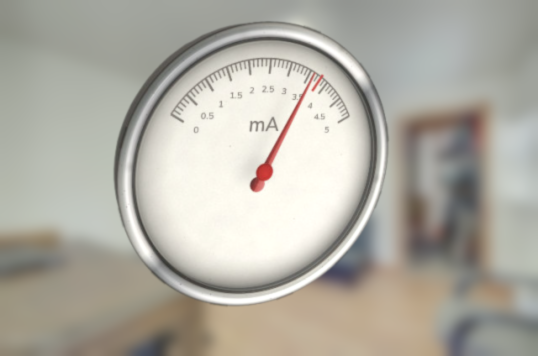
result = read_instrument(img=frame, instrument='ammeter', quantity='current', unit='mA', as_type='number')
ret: 3.5 mA
